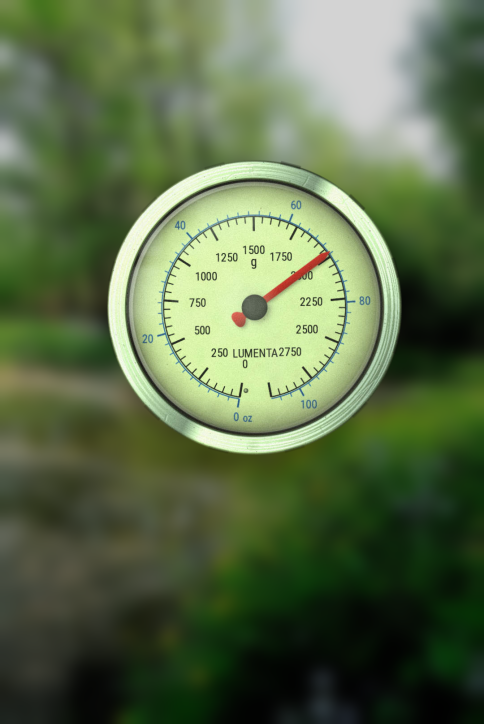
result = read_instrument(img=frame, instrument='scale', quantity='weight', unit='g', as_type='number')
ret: 1975 g
